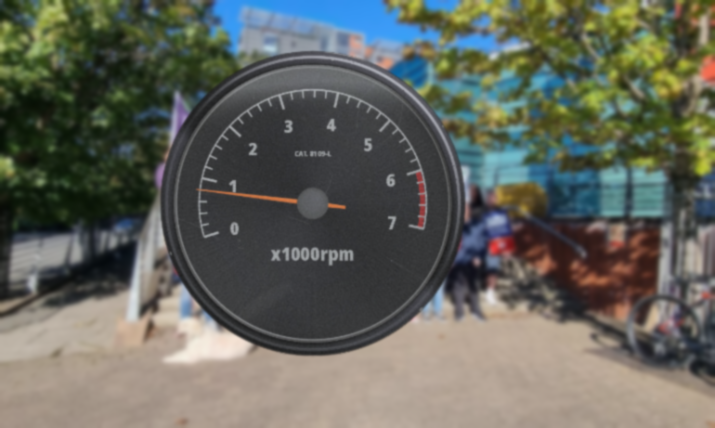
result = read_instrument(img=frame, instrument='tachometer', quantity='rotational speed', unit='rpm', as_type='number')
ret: 800 rpm
